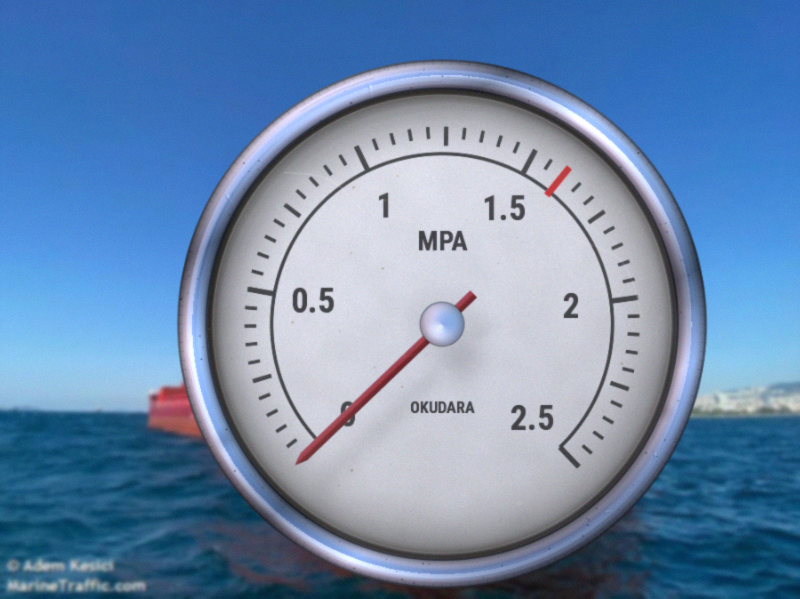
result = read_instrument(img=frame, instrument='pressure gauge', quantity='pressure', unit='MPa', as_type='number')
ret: 0 MPa
